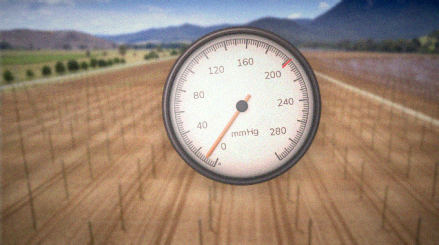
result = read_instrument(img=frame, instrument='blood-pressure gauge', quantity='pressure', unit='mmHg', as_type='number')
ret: 10 mmHg
